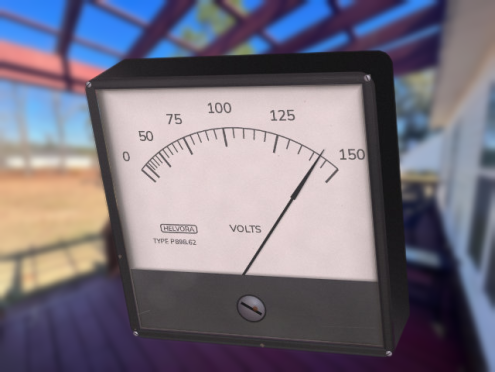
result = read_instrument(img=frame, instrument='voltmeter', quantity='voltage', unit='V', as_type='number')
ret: 142.5 V
